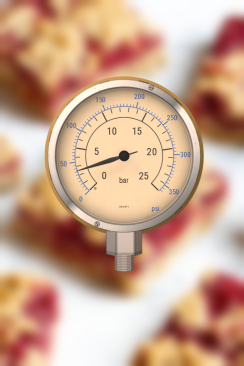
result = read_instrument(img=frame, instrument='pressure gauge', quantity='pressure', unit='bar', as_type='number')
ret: 2.5 bar
